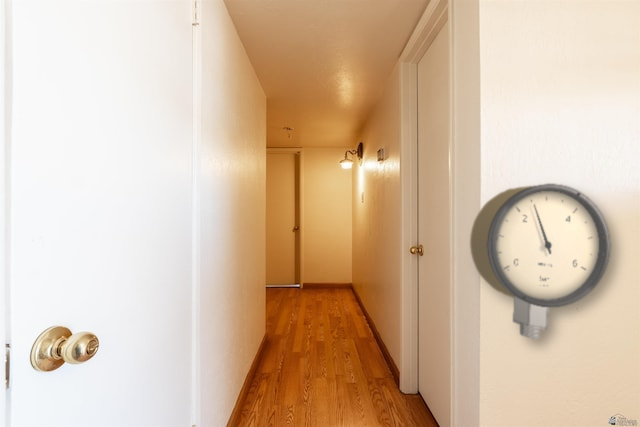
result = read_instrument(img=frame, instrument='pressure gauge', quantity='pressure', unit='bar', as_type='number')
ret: 2.5 bar
